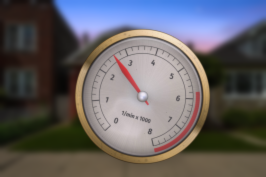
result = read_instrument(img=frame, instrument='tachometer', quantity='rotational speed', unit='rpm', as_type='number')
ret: 2600 rpm
